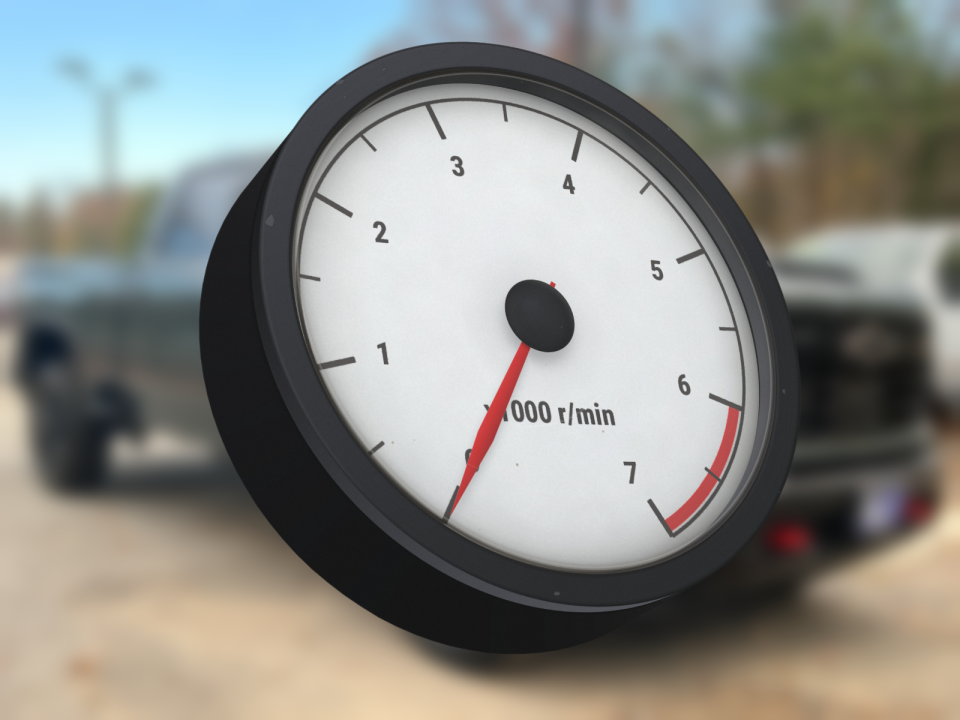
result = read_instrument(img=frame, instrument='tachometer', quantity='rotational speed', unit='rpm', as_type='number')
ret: 0 rpm
